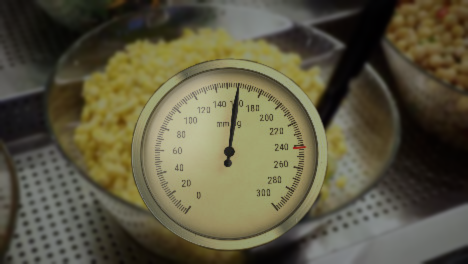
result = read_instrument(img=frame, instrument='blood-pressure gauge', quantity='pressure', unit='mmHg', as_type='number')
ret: 160 mmHg
